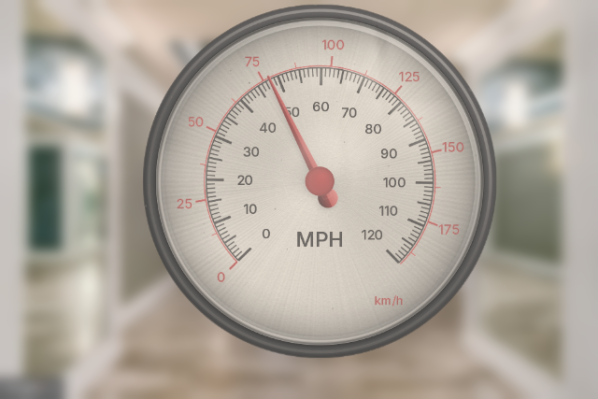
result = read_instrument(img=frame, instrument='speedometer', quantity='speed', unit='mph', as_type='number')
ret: 48 mph
